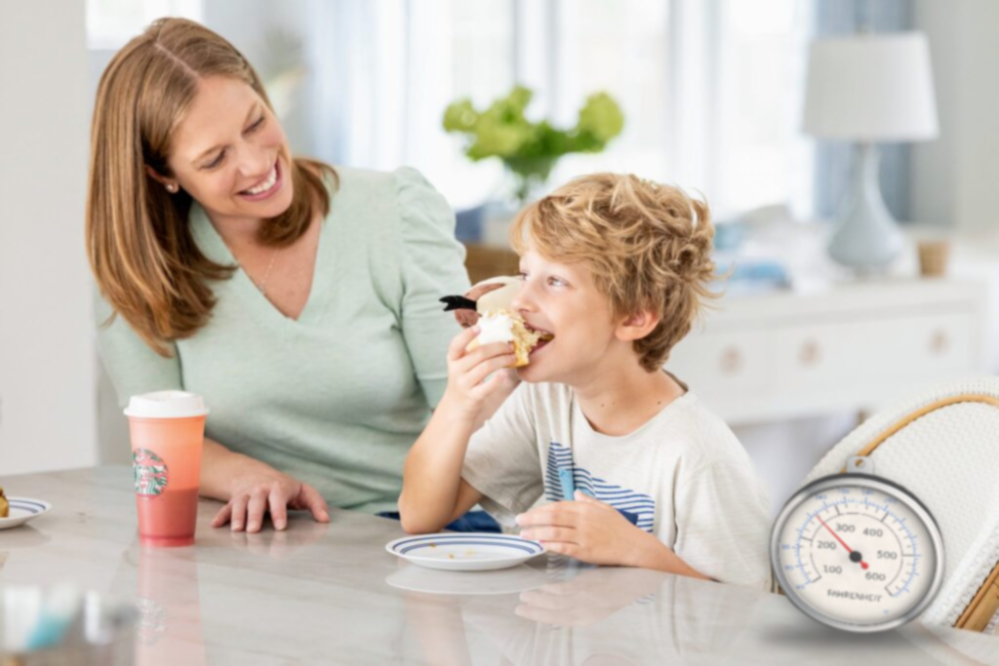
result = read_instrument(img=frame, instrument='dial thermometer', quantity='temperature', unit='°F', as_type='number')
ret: 260 °F
